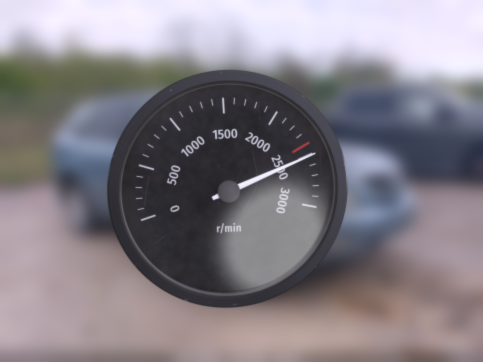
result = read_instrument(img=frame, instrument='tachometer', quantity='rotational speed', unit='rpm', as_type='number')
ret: 2500 rpm
